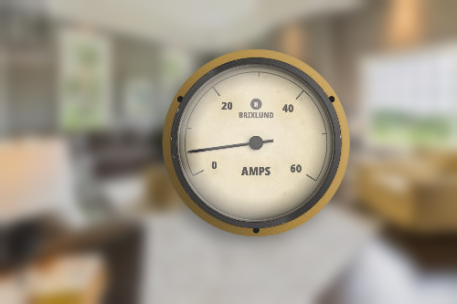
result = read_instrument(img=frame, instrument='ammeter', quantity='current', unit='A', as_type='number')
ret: 5 A
